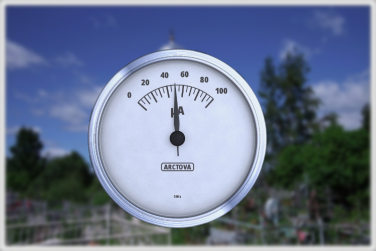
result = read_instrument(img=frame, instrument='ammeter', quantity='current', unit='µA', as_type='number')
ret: 50 µA
